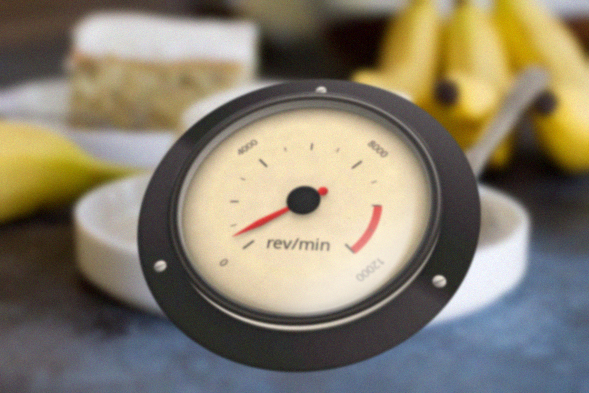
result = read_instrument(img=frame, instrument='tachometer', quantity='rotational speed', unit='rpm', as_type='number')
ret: 500 rpm
